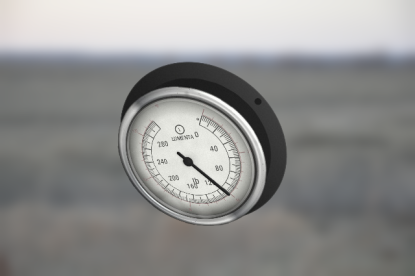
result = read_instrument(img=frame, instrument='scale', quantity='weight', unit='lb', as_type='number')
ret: 110 lb
